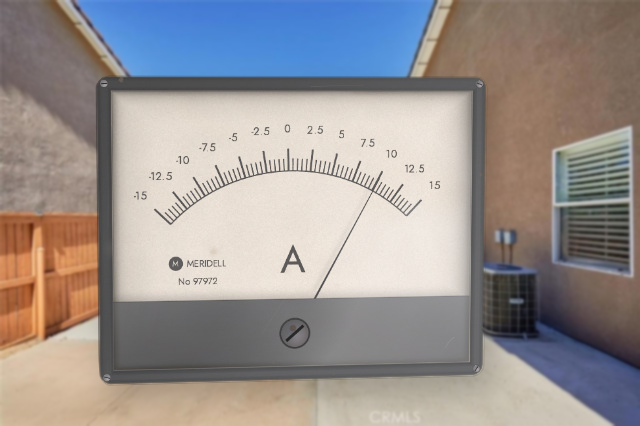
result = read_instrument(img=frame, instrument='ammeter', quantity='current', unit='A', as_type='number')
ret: 10 A
